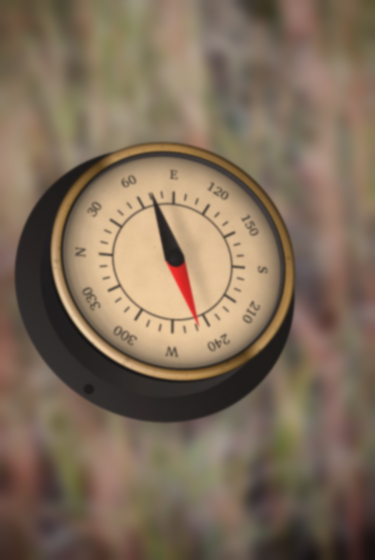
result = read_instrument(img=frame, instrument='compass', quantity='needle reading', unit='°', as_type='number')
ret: 250 °
